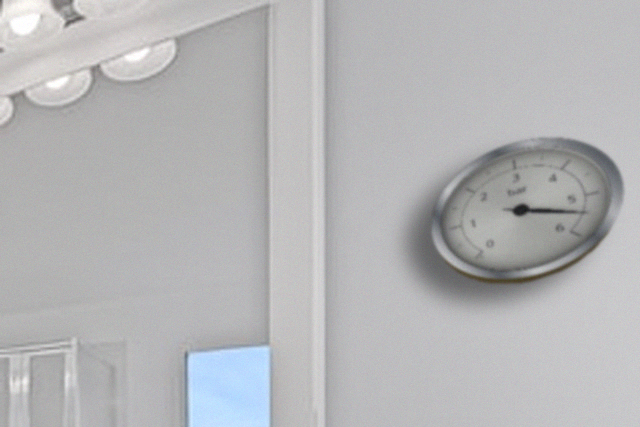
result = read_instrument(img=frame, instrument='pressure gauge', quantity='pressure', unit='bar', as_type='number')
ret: 5.5 bar
